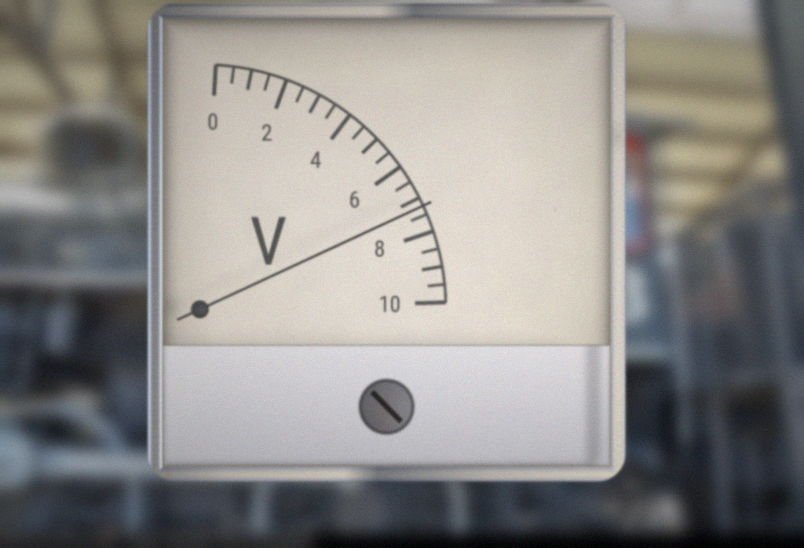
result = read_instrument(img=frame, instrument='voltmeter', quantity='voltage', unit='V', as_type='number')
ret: 7.25 V
